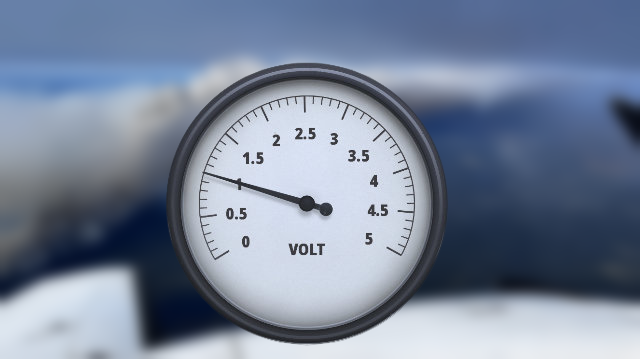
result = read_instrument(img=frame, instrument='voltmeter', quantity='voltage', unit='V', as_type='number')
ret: 1 V
